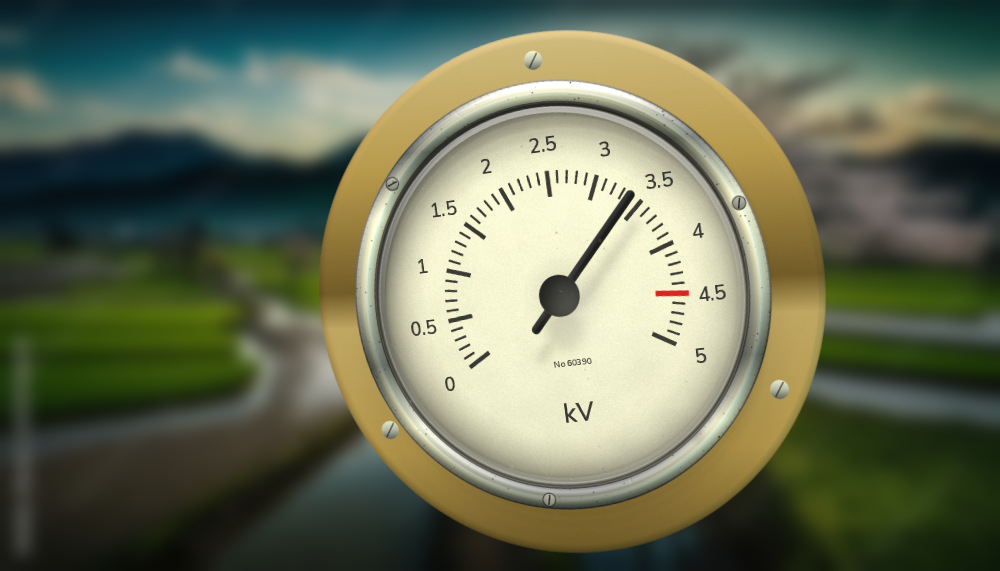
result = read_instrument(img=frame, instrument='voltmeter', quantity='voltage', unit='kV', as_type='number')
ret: 3.4 kV
